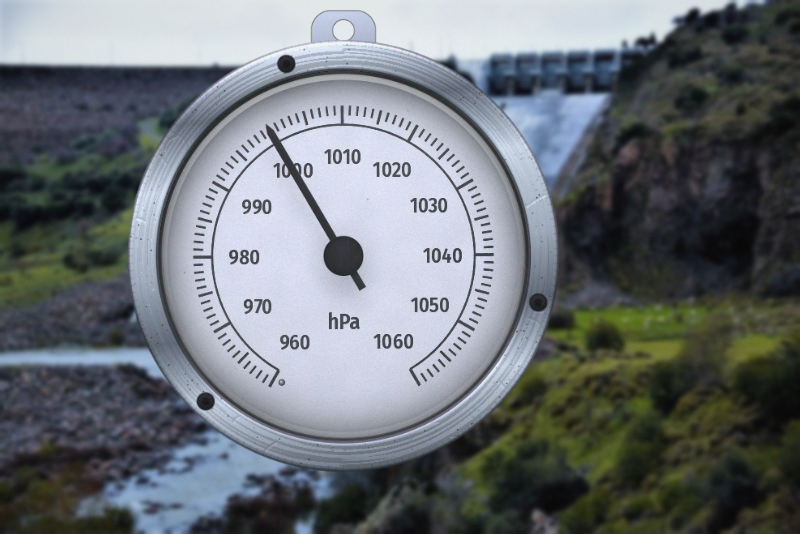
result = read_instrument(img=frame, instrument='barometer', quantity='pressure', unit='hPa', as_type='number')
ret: 1000 hPa
